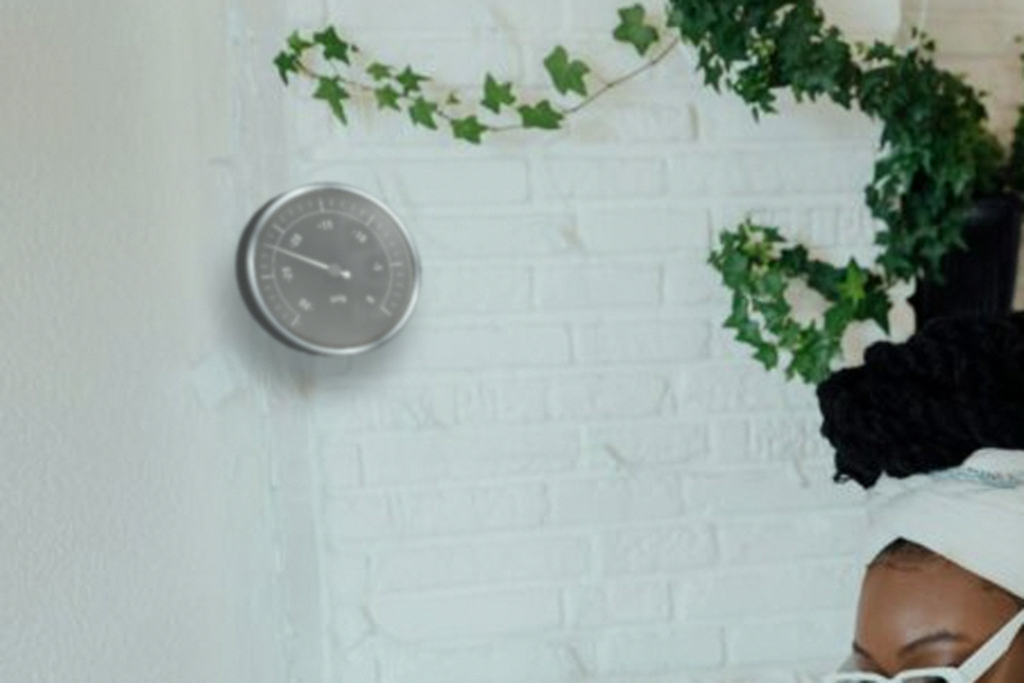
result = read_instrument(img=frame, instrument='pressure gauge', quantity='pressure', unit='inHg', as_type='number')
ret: -22 inHg
